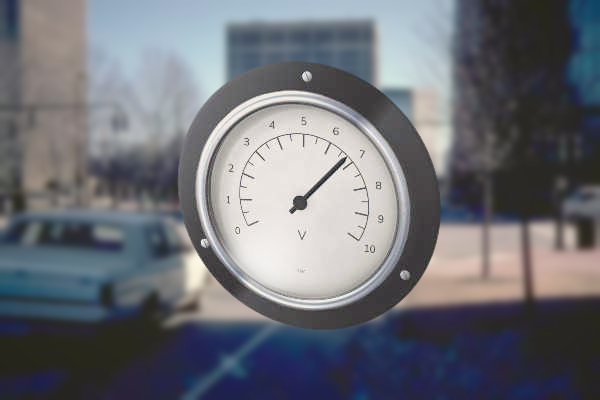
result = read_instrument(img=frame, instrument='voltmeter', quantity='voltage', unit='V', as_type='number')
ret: 6.75 V
